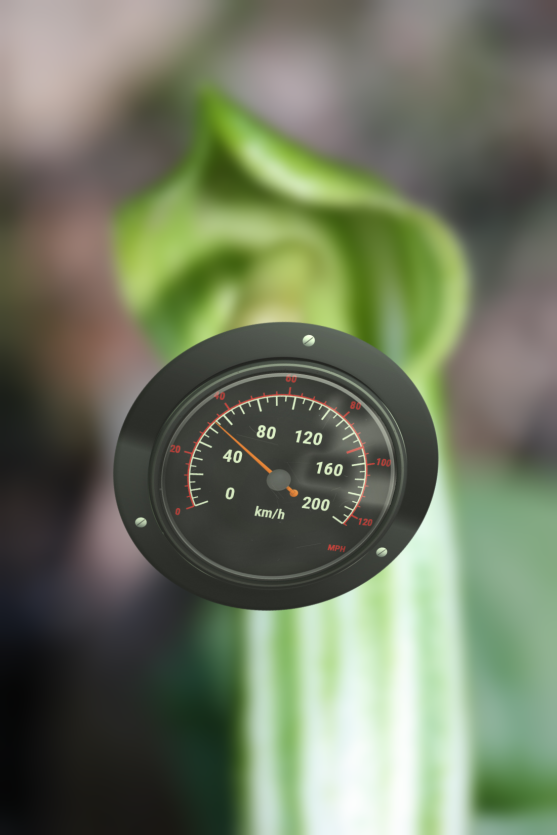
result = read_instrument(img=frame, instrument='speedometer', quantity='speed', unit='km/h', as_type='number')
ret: 55 km/h
